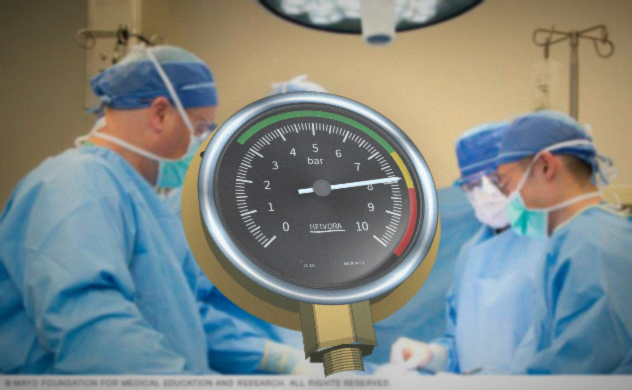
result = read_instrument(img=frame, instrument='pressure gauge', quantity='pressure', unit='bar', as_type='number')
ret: 8 bar
